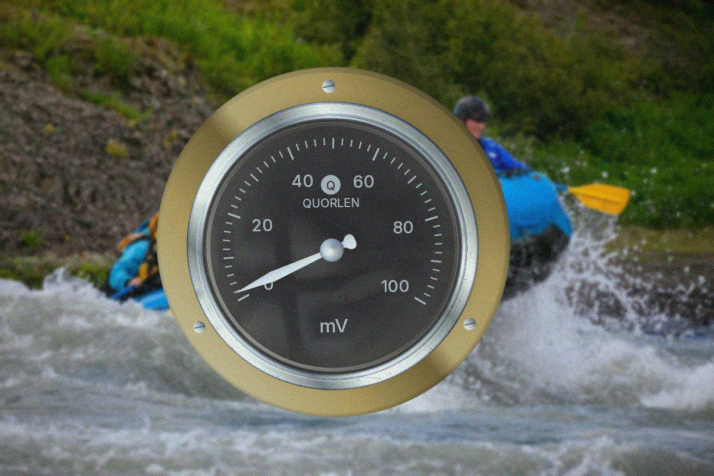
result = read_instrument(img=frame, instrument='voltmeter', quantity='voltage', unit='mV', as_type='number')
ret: 2 mV
